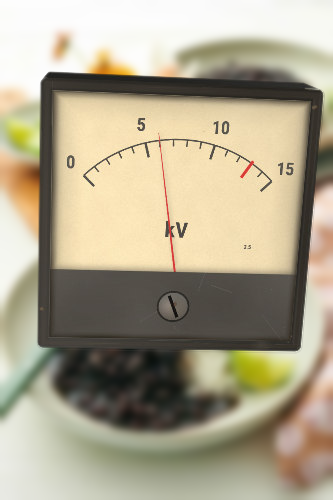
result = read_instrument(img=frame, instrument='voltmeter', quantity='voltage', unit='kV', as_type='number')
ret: 6 kV
